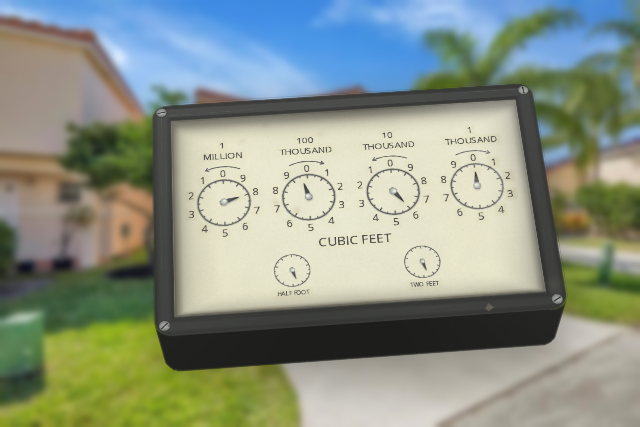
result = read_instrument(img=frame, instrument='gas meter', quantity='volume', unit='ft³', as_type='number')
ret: 796000 ft³
